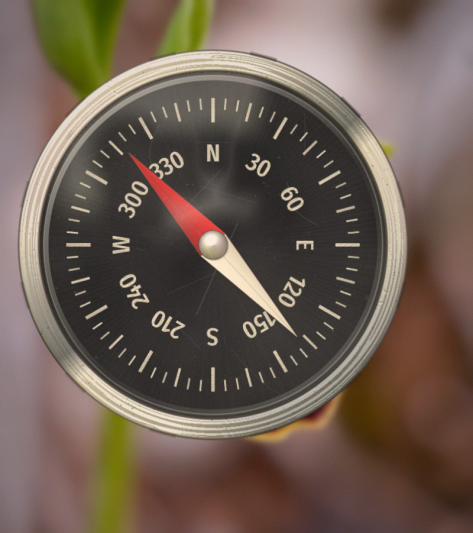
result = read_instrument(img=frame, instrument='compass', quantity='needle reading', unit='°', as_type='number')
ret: 317.5 °
